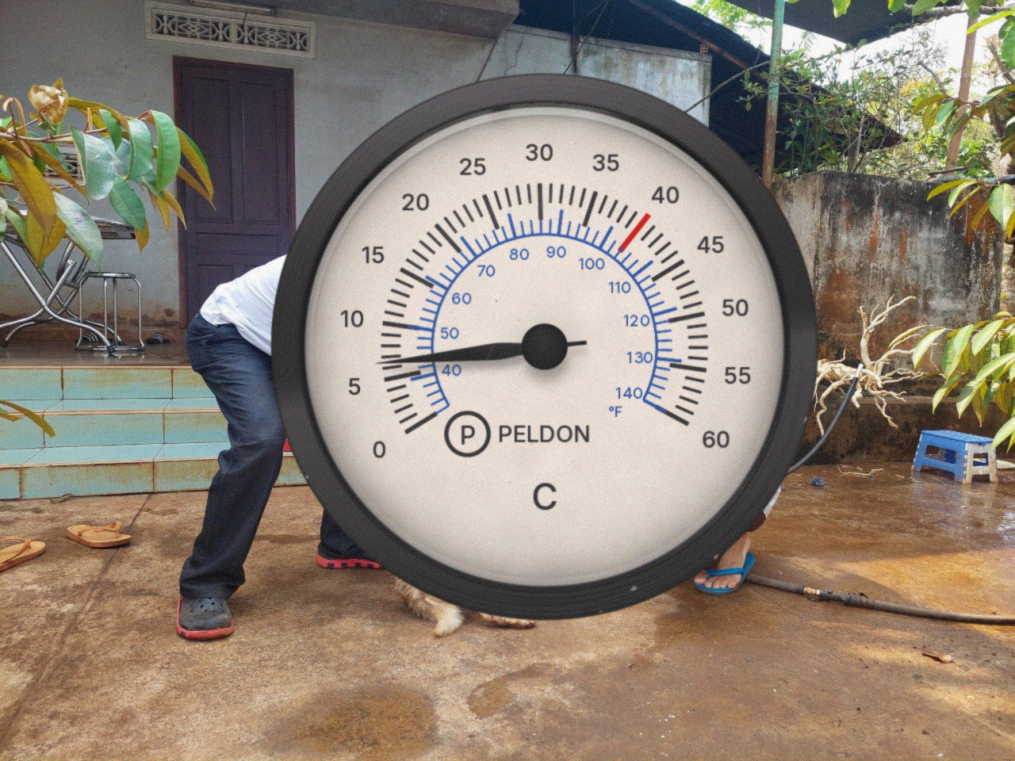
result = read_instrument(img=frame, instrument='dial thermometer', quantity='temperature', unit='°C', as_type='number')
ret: 6.5 °C
